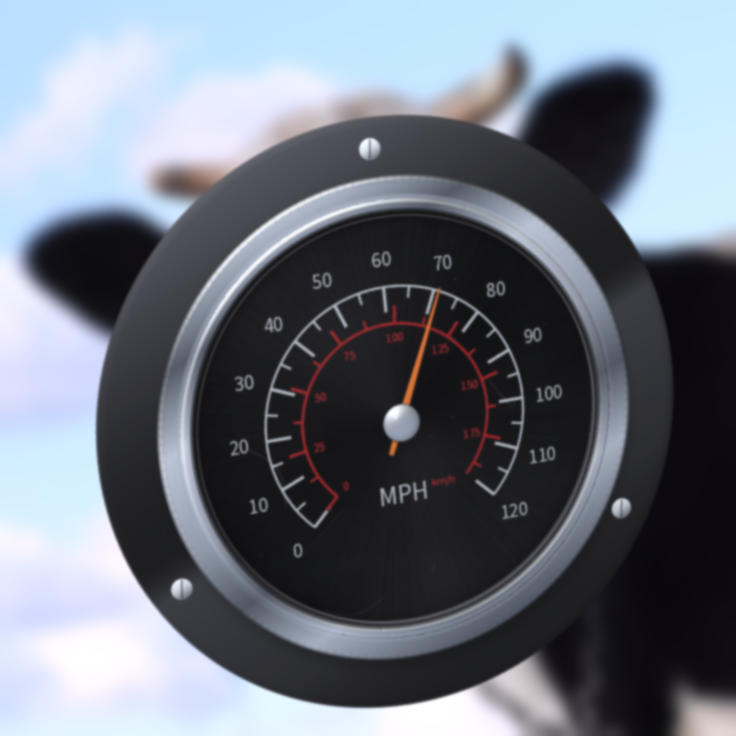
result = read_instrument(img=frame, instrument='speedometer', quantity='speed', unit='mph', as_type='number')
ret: 70 mph
